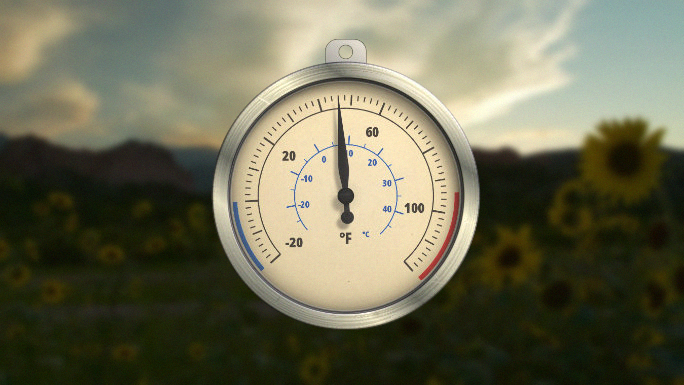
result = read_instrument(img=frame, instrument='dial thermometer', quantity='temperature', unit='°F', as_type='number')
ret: 46 °F
